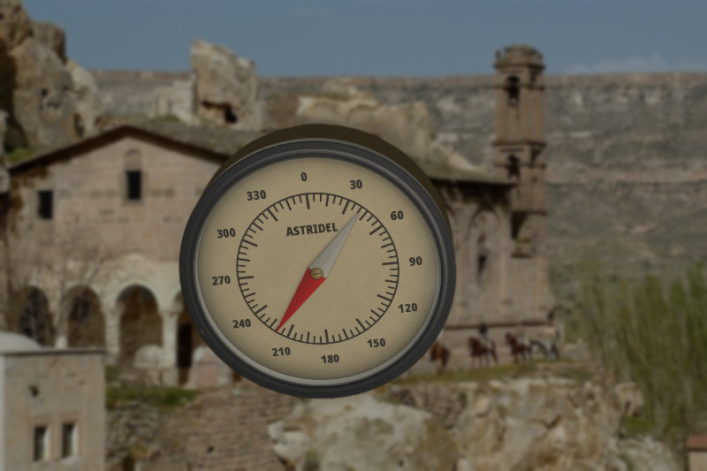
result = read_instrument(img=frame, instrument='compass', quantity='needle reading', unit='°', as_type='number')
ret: 220 °
